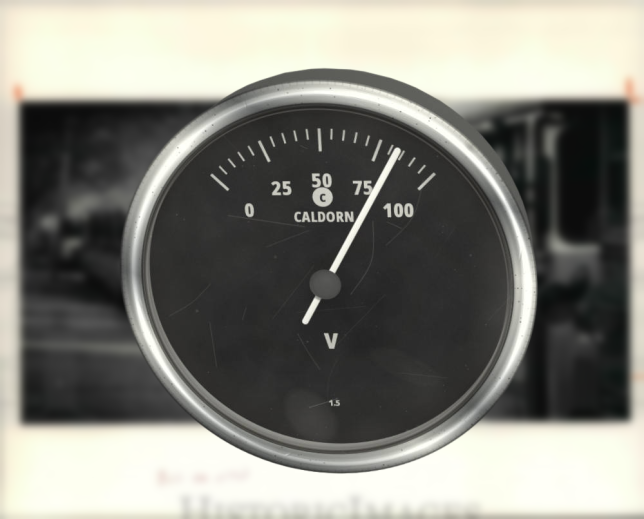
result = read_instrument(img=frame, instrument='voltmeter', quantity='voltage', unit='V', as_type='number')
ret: 82.5 V
